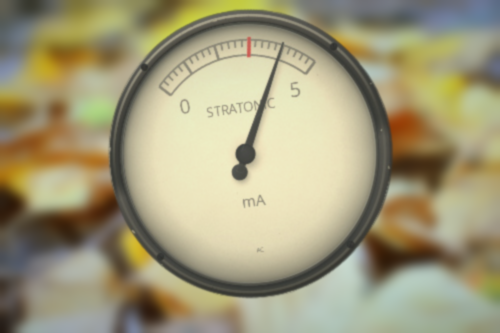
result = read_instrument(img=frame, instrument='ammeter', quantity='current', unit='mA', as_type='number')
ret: 4 mA
